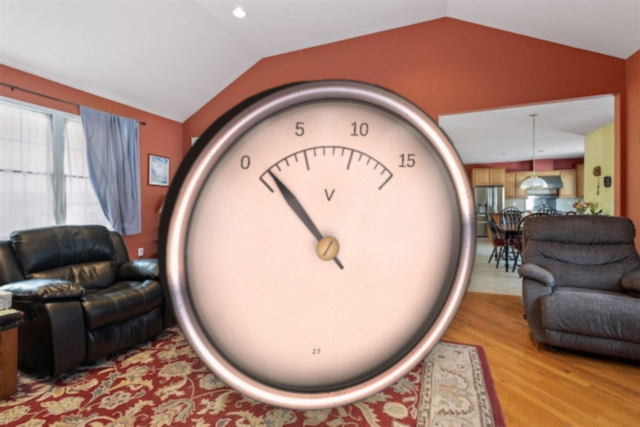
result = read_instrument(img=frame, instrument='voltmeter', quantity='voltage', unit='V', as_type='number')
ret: 1 V
